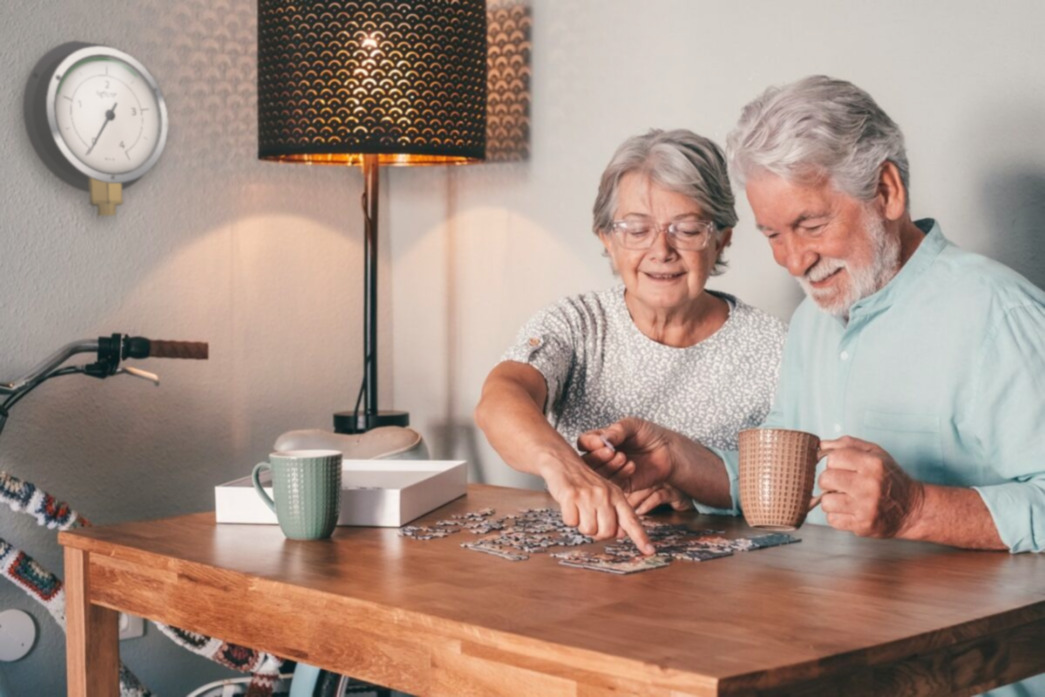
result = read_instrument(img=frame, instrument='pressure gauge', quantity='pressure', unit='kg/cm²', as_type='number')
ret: 0 kg/cm²
